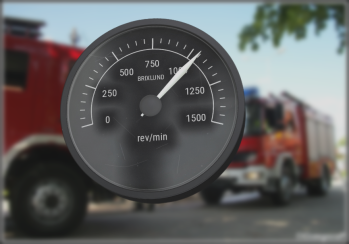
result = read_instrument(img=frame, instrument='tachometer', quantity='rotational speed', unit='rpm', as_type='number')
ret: 1050 rpm
